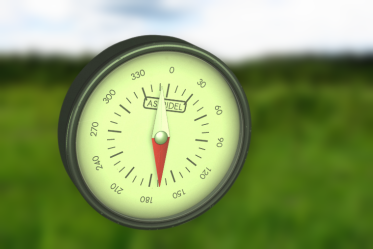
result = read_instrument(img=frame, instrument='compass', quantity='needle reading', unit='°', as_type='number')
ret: 170 °
